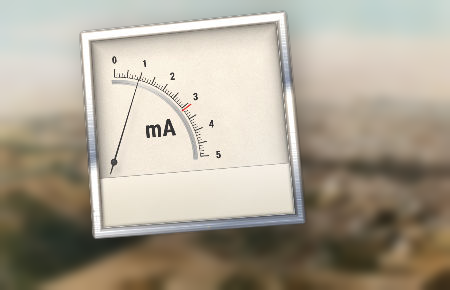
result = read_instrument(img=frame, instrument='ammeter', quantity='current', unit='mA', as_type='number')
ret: 1 mA
